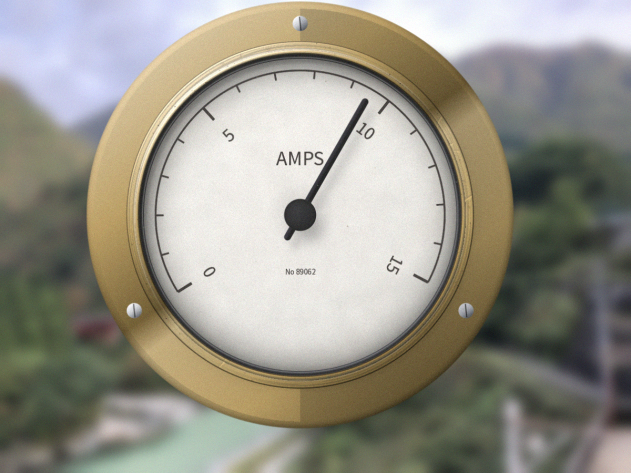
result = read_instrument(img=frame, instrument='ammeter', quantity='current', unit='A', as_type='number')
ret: 9.5 A
